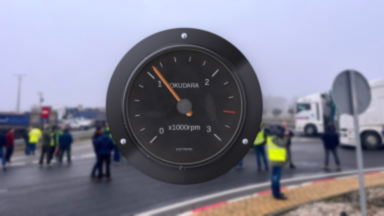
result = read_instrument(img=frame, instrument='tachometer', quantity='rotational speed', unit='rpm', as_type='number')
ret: 1100 rpm
